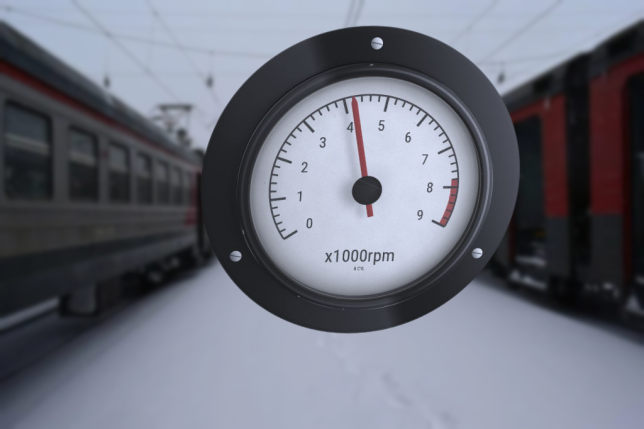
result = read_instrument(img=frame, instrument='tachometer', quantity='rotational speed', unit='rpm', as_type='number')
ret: 4200 rpm
